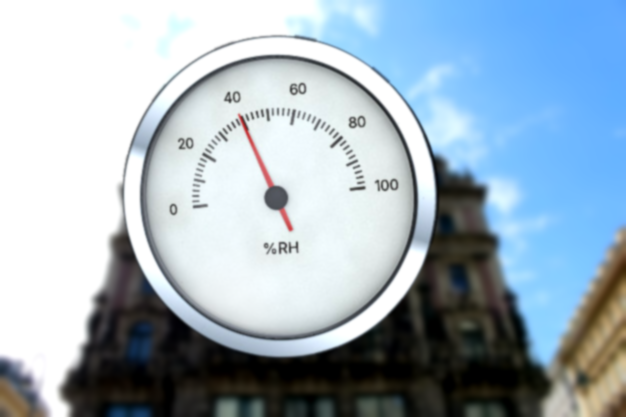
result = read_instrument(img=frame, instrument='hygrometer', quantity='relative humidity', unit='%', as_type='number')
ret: 40 %
